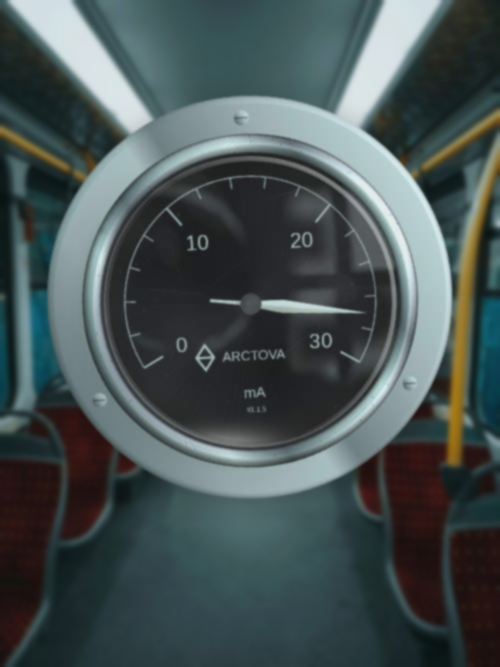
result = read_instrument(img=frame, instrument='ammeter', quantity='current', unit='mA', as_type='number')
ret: 27 mA
